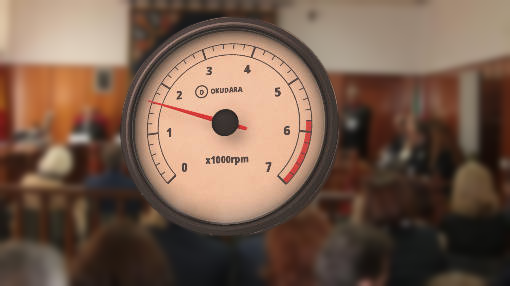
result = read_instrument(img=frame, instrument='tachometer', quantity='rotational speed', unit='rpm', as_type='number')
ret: 1600 rpm
